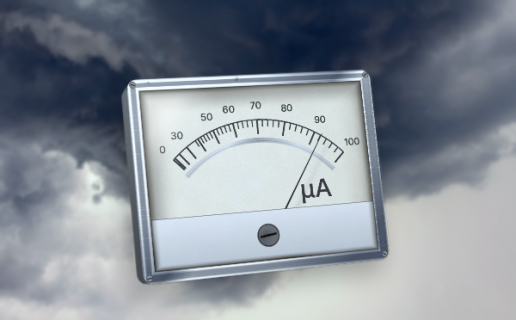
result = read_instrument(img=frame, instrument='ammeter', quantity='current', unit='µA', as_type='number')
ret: 92 µA
